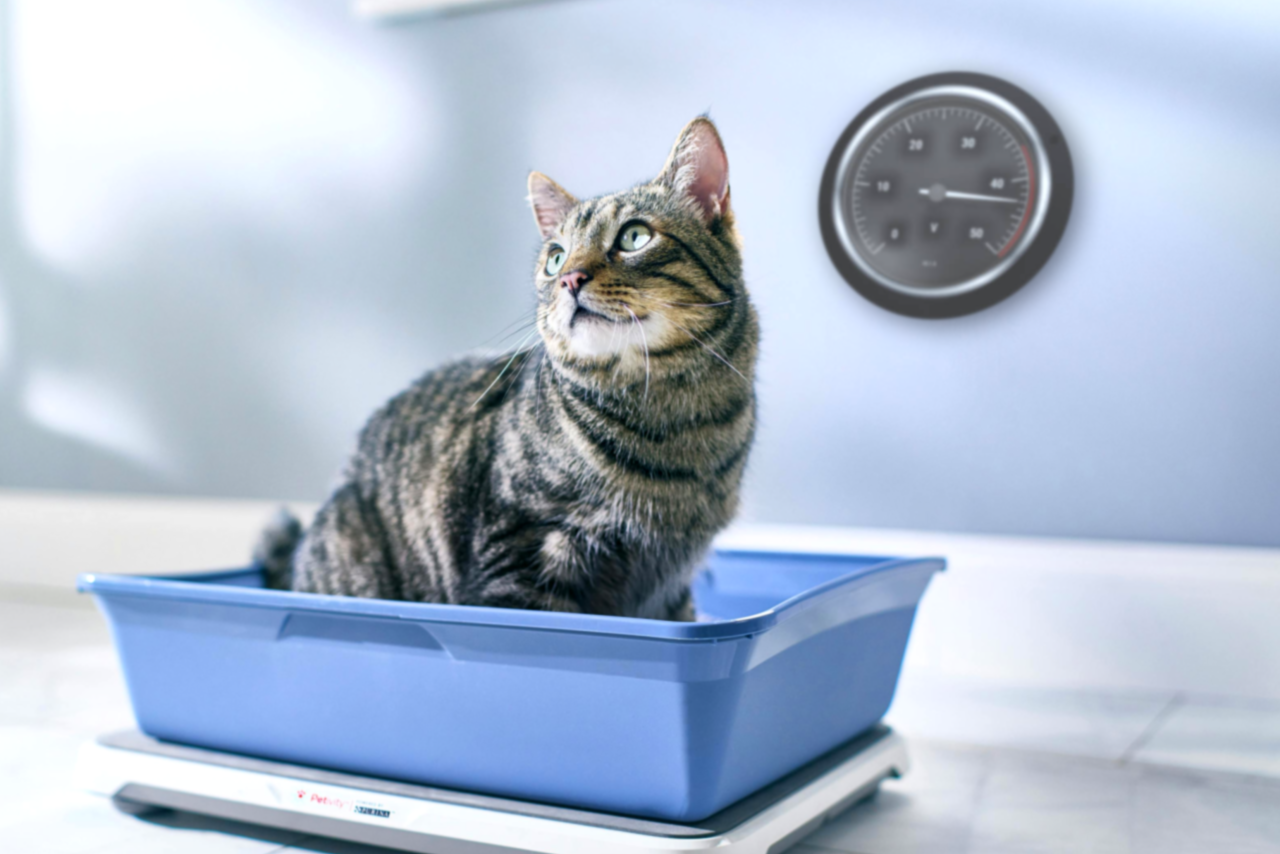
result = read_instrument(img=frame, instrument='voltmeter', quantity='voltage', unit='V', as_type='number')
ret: 43 V
